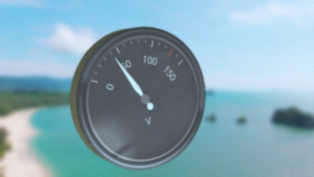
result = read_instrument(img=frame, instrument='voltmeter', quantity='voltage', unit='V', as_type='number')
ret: 40 V
